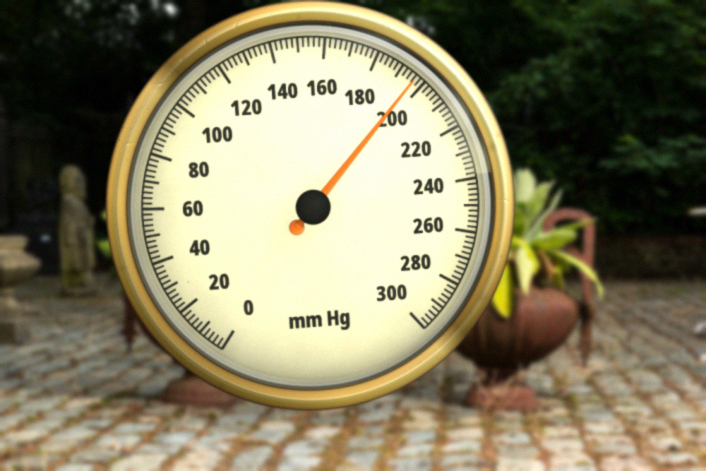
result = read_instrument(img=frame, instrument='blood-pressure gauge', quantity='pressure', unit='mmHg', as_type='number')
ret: 196 mmHg
